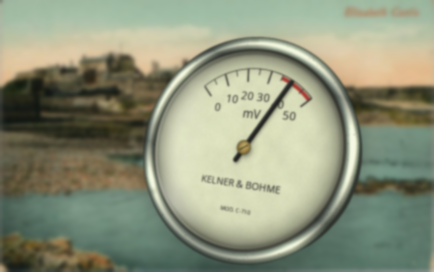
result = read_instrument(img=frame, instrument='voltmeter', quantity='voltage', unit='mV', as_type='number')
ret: 40 mV
